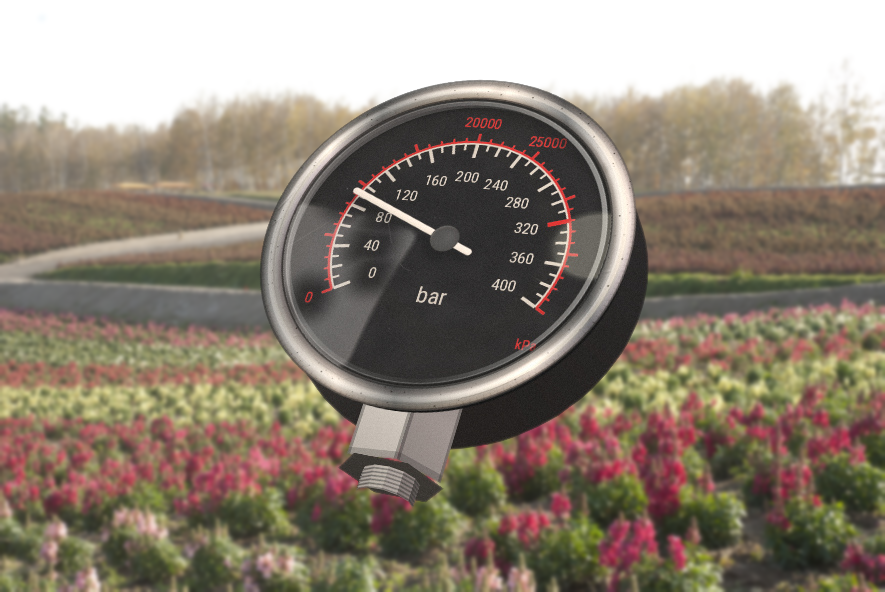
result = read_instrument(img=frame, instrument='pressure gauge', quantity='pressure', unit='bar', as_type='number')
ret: 90 bar
